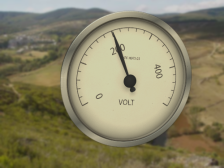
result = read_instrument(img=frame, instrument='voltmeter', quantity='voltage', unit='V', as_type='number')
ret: 200 V
